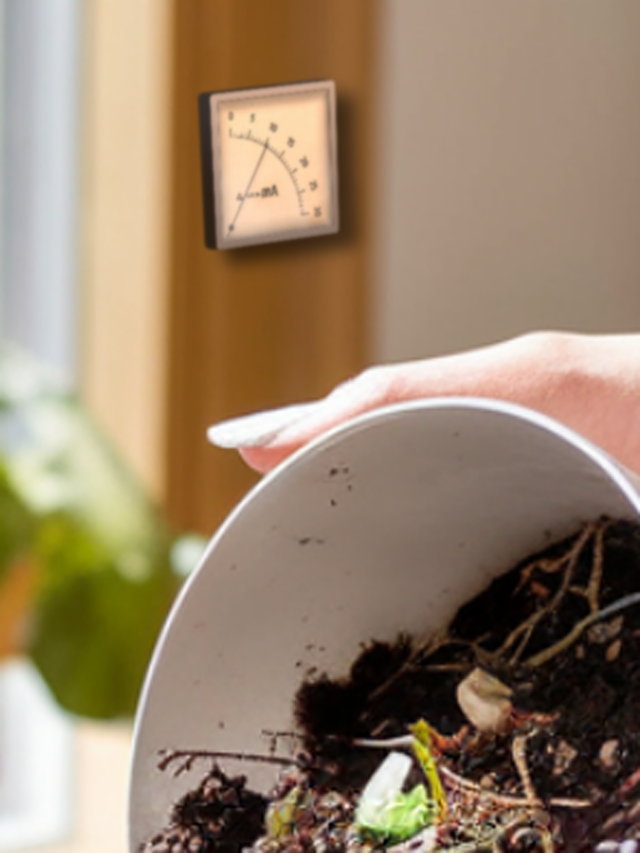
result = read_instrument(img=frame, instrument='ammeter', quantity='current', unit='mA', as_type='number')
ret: 10 mA
